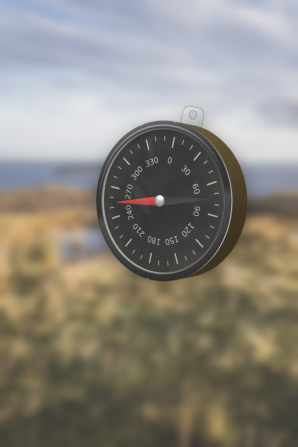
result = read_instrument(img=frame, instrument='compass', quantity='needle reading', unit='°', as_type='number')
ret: 255 °
